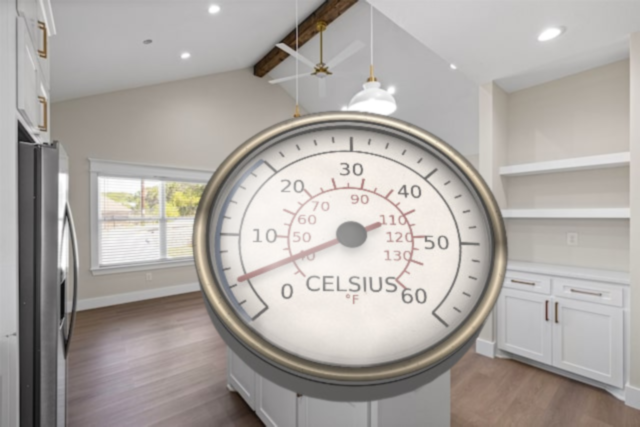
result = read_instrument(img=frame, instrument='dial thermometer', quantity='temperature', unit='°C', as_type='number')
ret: 4 °C
